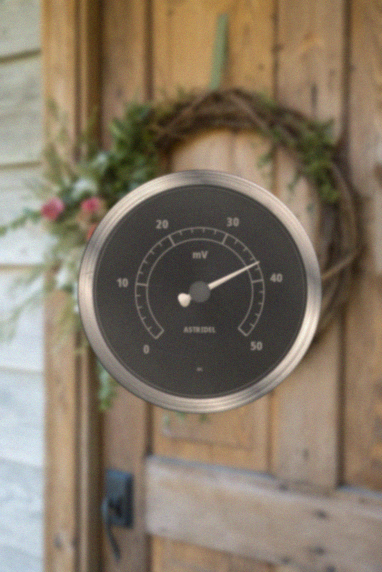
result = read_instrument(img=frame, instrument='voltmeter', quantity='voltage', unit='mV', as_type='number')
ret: 37 mV
